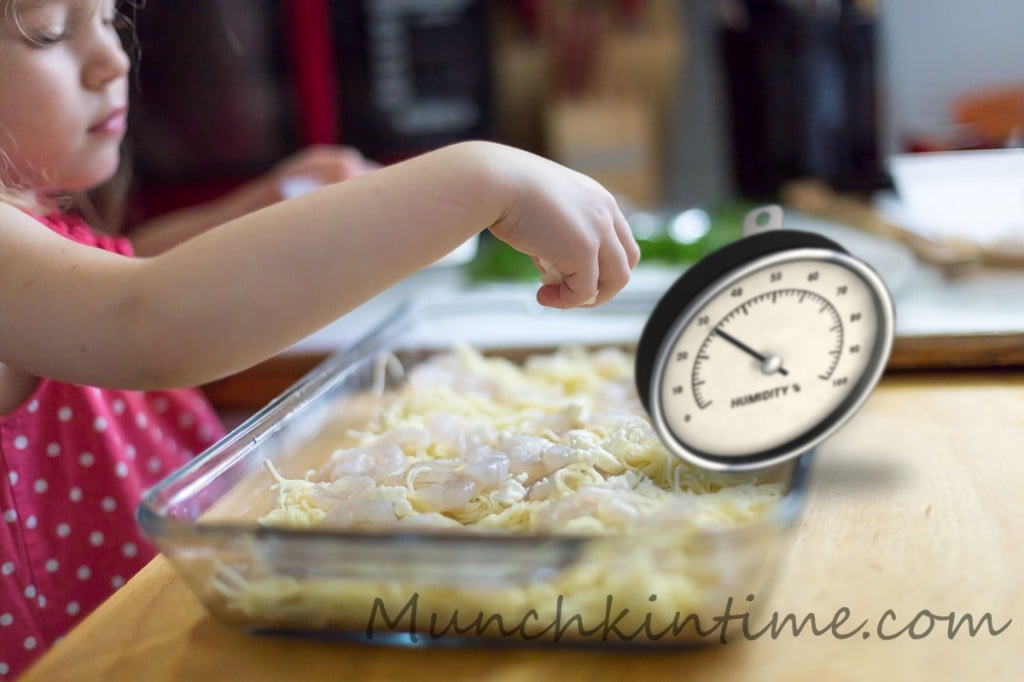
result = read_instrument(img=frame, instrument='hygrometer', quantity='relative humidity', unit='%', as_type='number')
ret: 30 %
